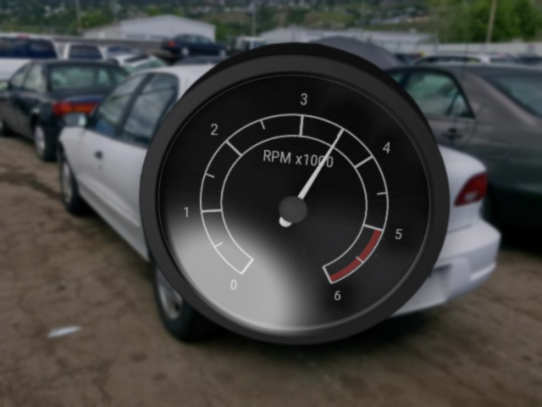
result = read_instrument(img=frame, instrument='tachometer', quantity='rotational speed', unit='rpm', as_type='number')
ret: 3500 rpm
